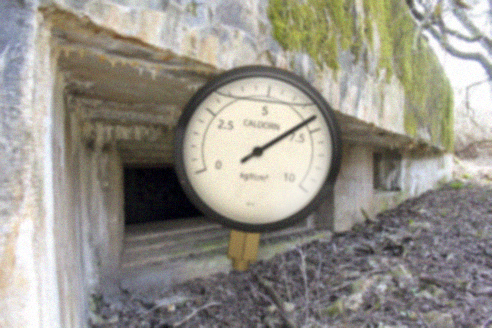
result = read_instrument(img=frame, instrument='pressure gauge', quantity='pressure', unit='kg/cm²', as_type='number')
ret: 7 kg/cm²
